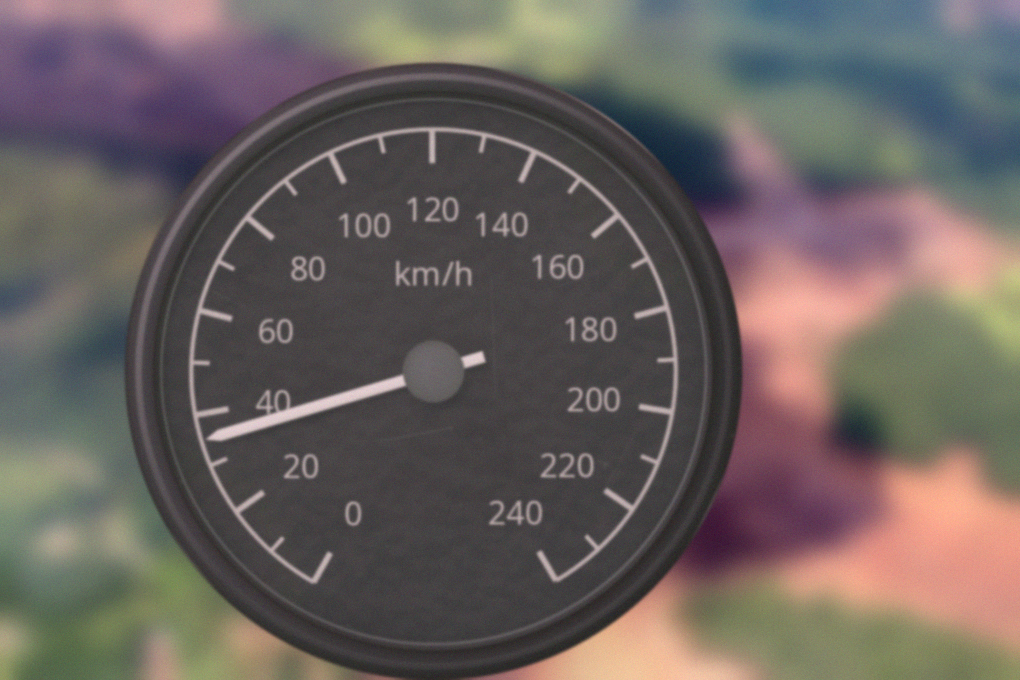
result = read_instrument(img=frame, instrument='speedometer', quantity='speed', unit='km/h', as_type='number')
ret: 35 km/h
